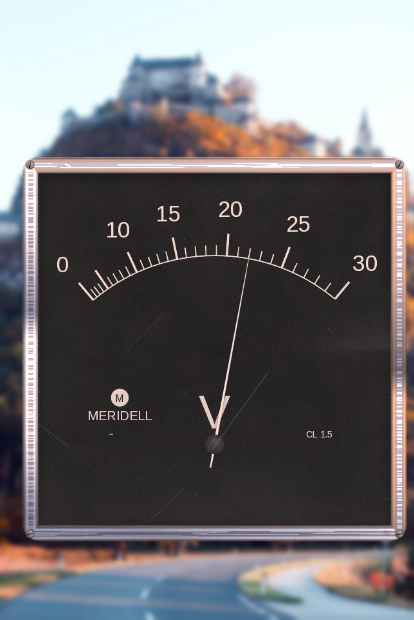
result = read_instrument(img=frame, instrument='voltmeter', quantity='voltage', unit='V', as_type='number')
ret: 22 V
